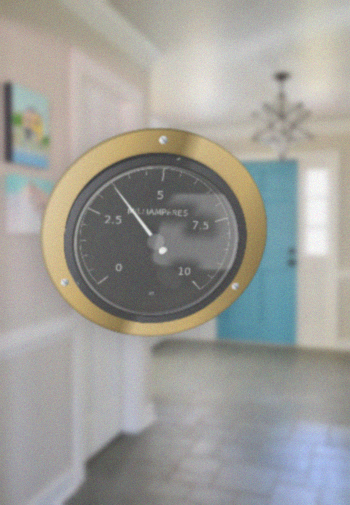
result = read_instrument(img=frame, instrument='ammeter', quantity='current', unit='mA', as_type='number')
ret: 3.5 mA
